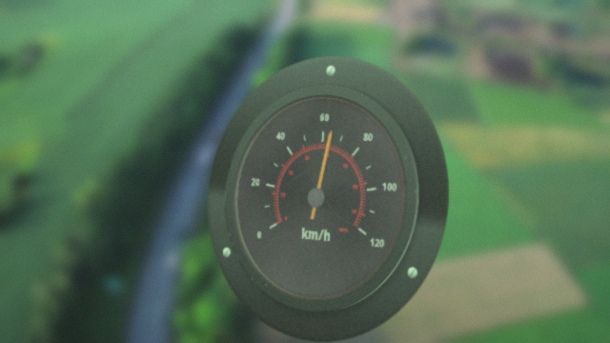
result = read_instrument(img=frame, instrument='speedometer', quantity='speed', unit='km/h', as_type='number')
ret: 65 km/h
